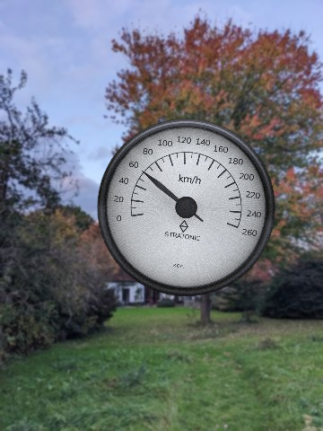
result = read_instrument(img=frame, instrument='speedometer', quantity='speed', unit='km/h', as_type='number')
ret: 60 km/h
